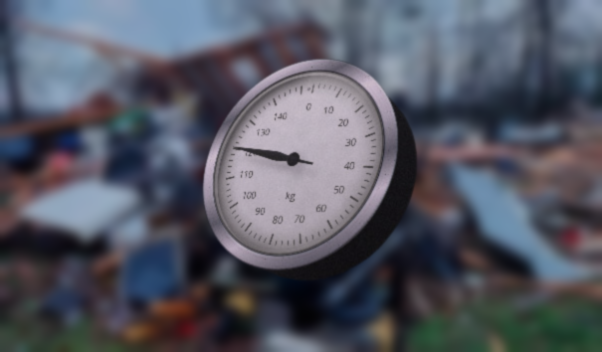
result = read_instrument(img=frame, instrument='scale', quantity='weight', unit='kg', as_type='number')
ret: 120 kg
